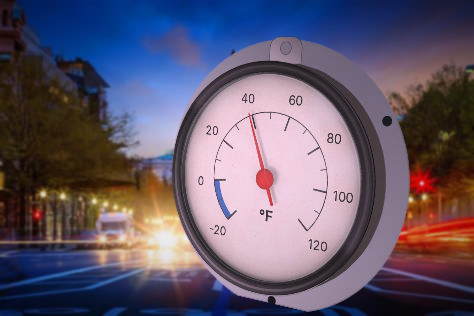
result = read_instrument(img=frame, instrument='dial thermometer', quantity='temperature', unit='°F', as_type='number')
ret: 40 °F
